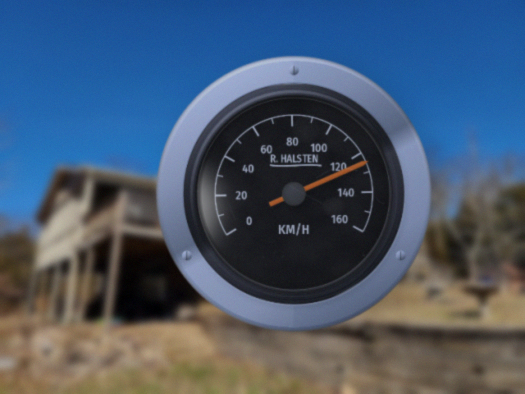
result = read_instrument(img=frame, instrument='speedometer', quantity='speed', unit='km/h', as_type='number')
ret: 125 km/h
